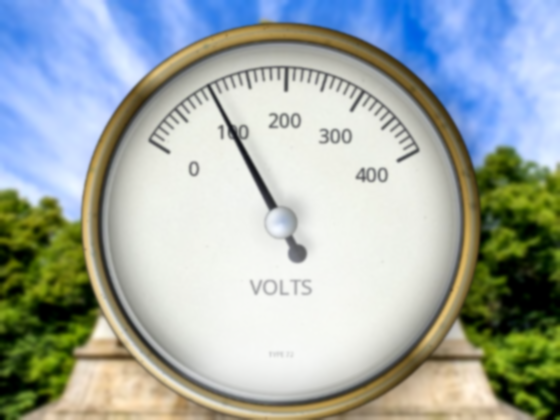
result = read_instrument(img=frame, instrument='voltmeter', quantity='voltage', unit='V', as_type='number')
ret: 100 V
